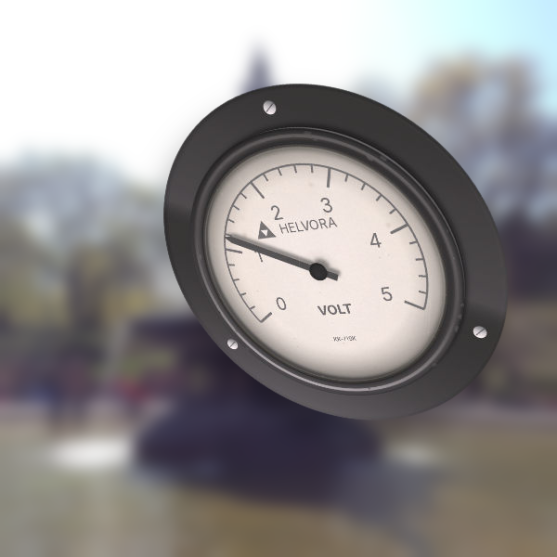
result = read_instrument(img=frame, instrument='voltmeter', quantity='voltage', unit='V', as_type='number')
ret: 1.2 V
